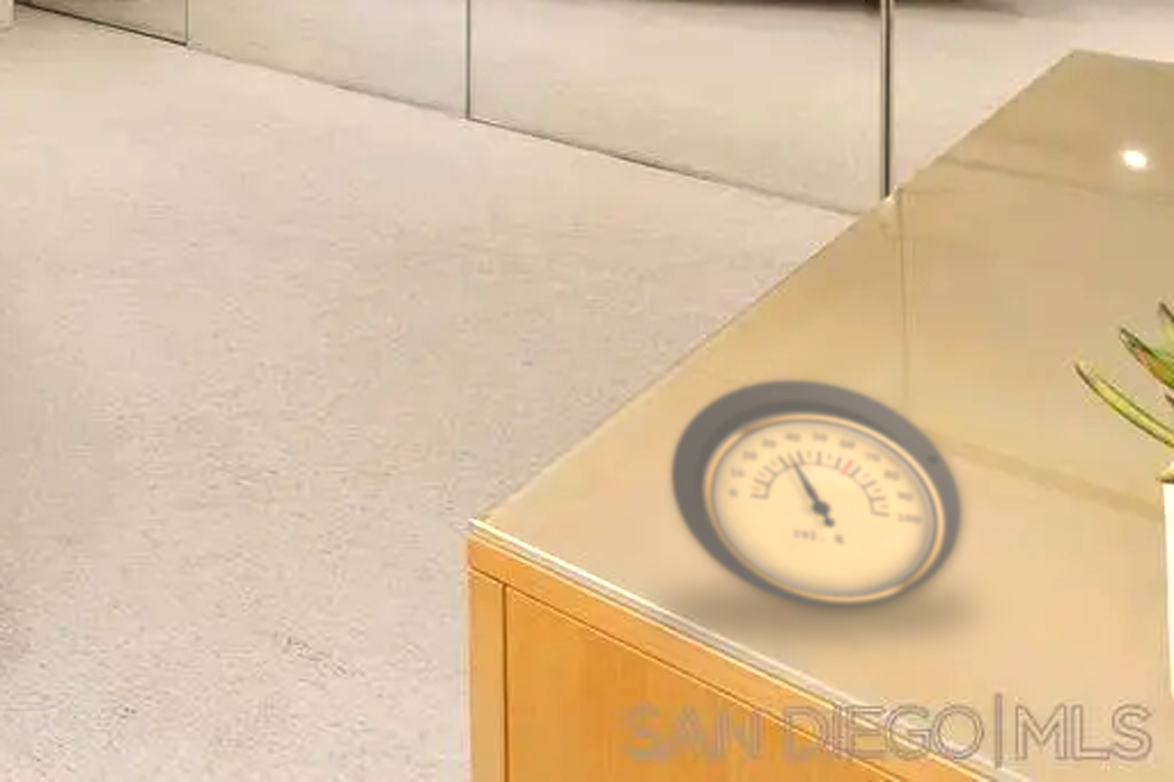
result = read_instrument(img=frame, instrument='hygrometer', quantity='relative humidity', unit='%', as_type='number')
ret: 35 %
